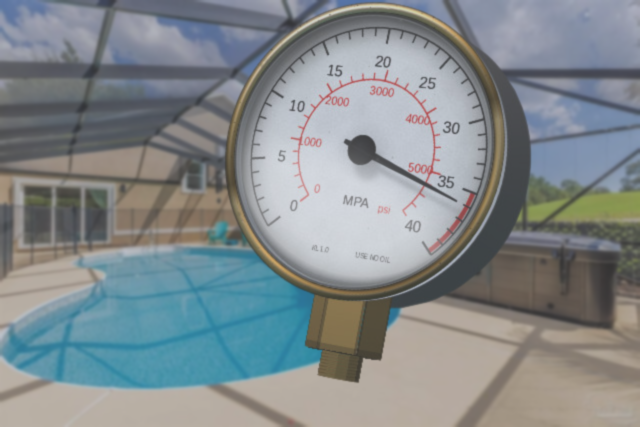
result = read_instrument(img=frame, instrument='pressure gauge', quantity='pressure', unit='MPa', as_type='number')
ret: 36 MPa
